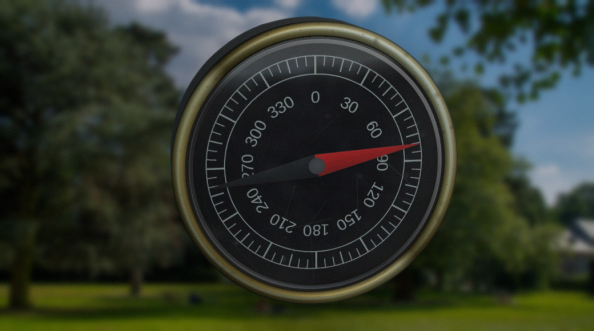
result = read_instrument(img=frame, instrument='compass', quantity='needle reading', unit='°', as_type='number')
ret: 80 °
